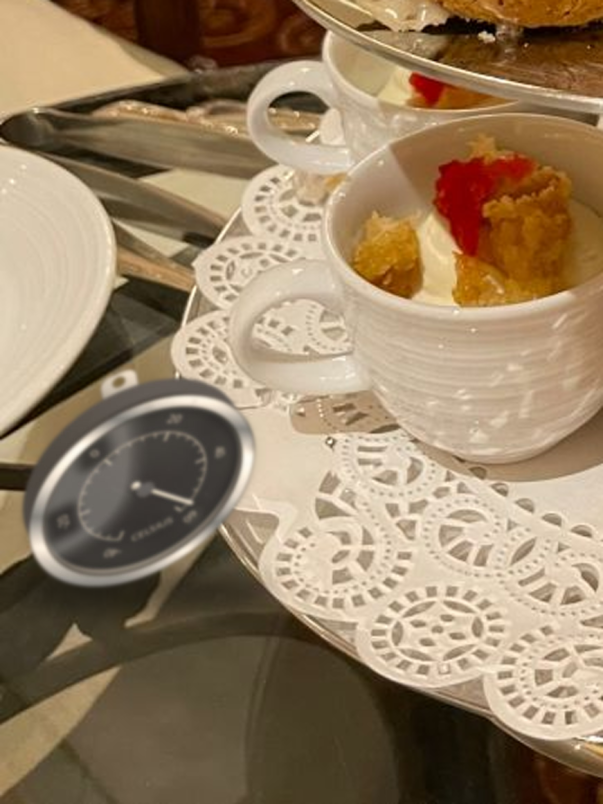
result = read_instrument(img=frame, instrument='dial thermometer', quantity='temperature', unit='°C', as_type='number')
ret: 56 °C
